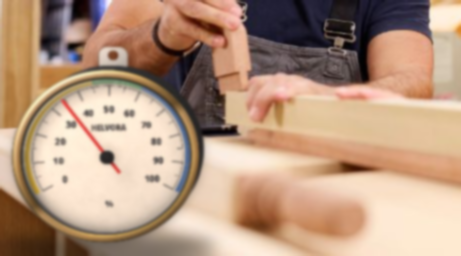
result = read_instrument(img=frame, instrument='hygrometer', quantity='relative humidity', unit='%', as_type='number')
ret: 35 %
